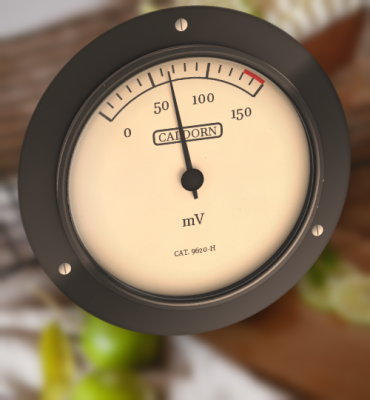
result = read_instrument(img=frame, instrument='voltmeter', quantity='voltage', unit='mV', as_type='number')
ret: 65 mV
